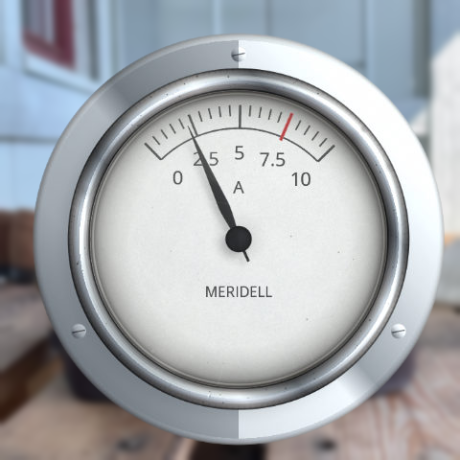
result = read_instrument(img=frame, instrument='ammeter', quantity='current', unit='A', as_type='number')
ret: 2.25 A
